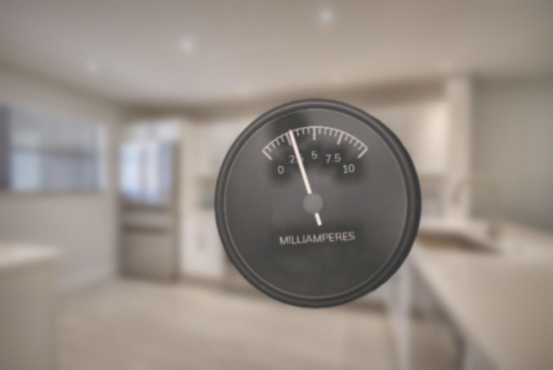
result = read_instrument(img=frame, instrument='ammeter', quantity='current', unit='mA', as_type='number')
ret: 3 mA
